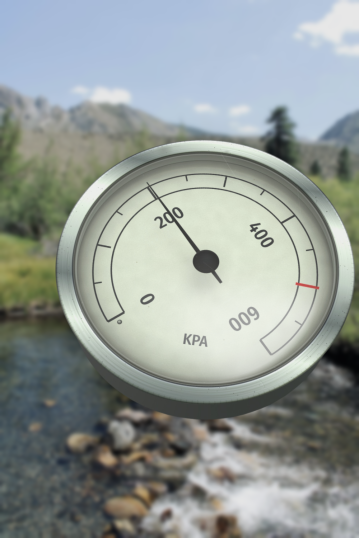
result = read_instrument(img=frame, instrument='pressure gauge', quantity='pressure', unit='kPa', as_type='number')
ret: 200 kPa
